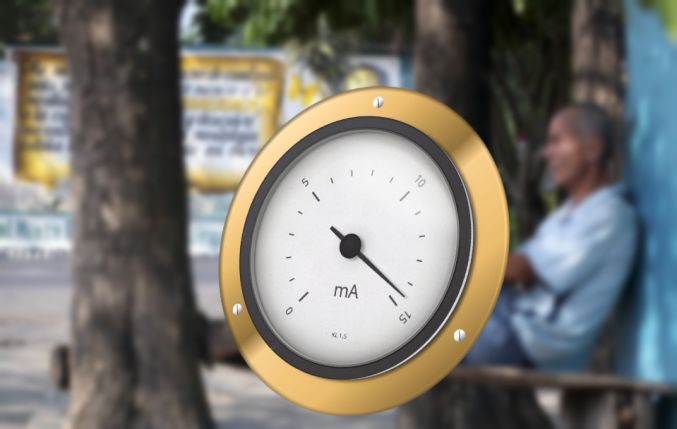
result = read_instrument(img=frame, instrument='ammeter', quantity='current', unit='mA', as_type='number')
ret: 14.5 mA
